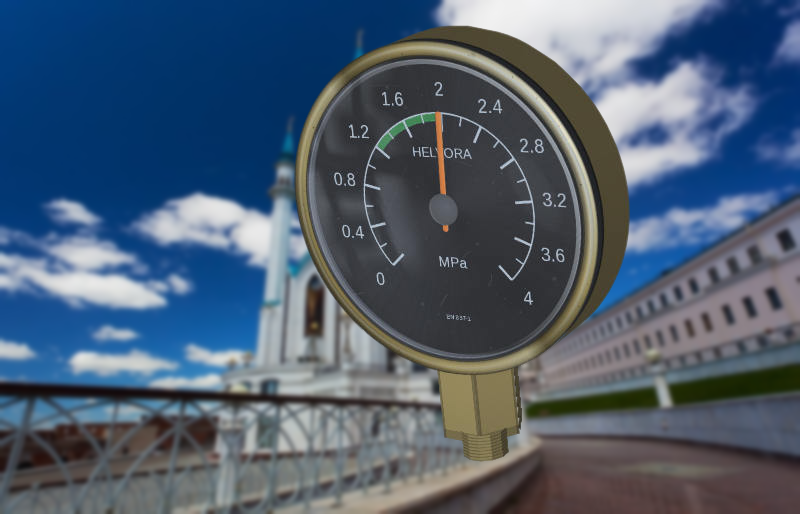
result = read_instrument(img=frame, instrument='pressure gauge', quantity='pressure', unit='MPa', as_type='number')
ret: 2 MPa
